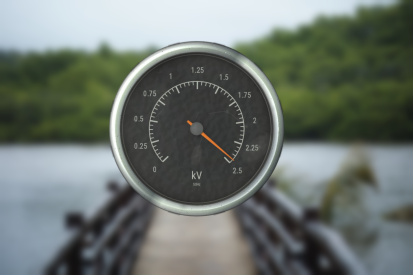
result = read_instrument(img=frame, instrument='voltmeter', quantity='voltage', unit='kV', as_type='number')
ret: 2.45 kV
